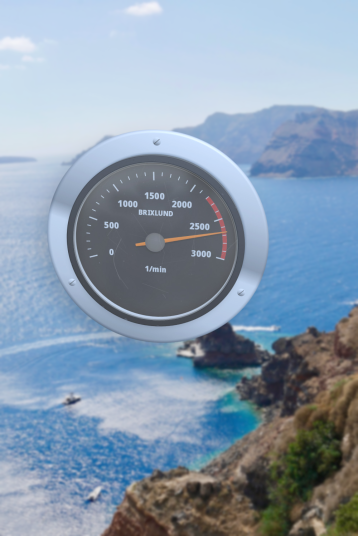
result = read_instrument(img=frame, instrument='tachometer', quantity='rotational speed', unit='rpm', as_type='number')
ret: 2650 rpm
